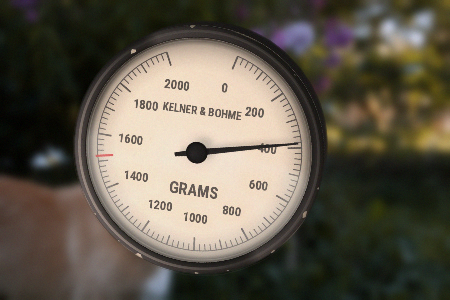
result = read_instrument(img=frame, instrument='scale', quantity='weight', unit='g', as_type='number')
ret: 380 g
